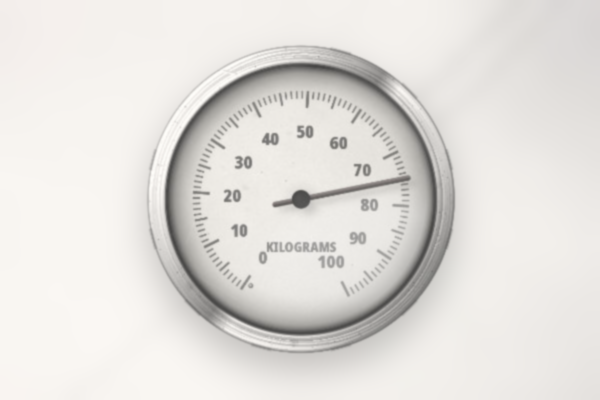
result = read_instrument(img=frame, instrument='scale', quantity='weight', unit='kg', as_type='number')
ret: 75 kg
